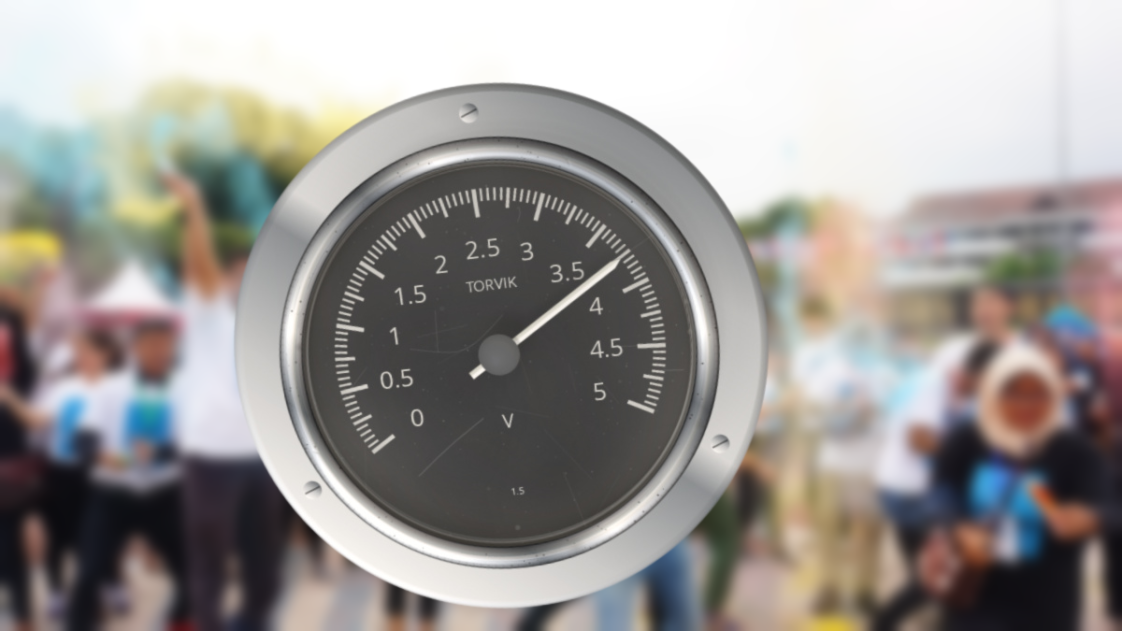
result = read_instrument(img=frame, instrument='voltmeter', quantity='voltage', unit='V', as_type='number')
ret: 3.75 V
